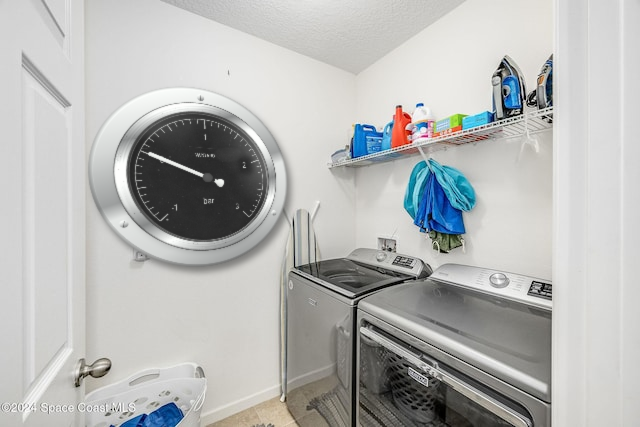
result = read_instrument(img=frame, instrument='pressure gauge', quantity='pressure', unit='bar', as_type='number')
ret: 0 bar
